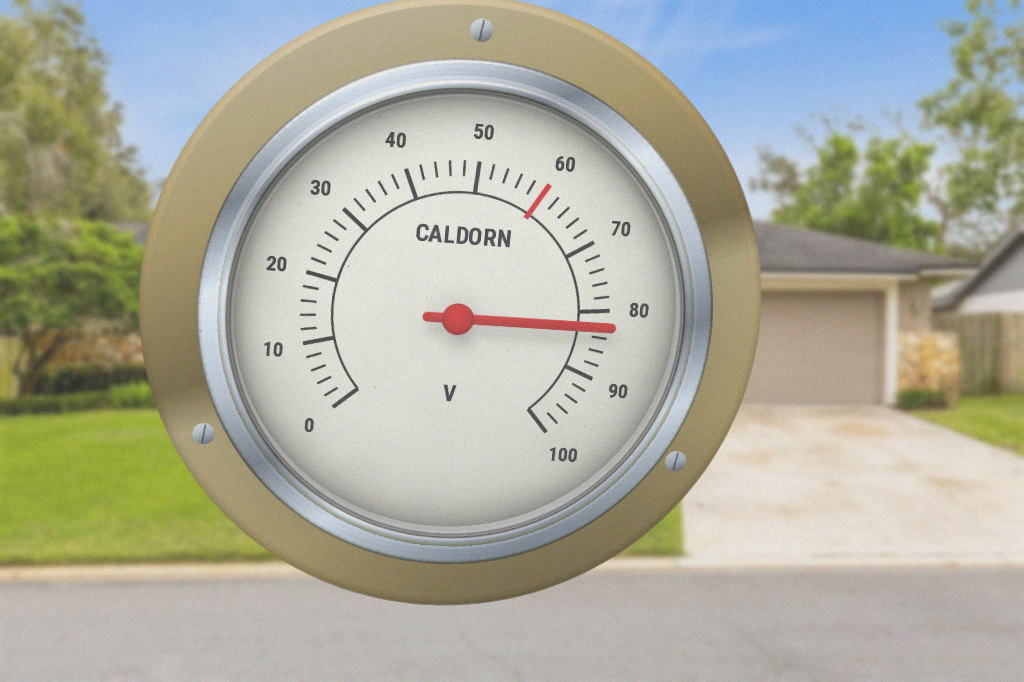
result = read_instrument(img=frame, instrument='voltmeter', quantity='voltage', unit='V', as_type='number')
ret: 82 V
